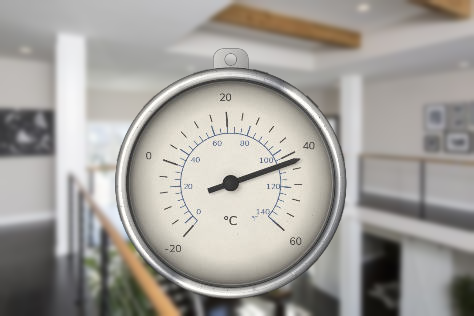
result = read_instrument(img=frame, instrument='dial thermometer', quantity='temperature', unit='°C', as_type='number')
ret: 42 °C
